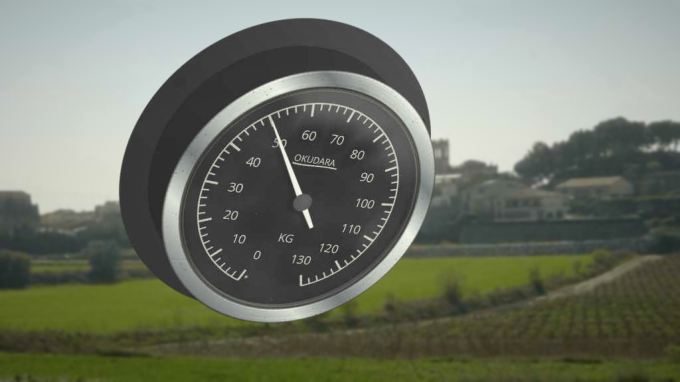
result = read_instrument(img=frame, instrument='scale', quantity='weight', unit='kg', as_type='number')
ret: 50 kg
